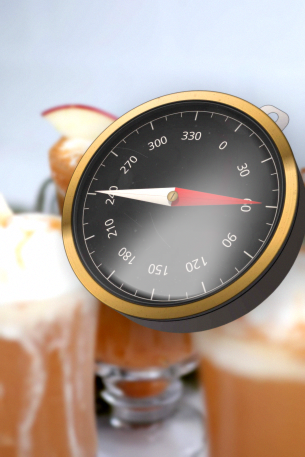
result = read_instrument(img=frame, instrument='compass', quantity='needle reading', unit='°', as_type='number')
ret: 60 °
